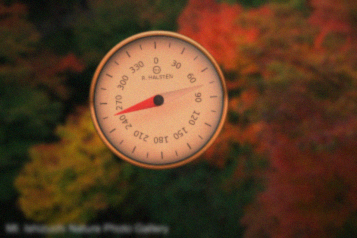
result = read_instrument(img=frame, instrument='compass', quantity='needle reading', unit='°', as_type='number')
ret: 255 °
